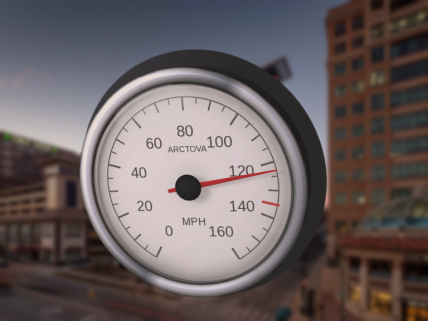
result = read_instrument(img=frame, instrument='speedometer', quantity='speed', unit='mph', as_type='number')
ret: 122.5 mph
